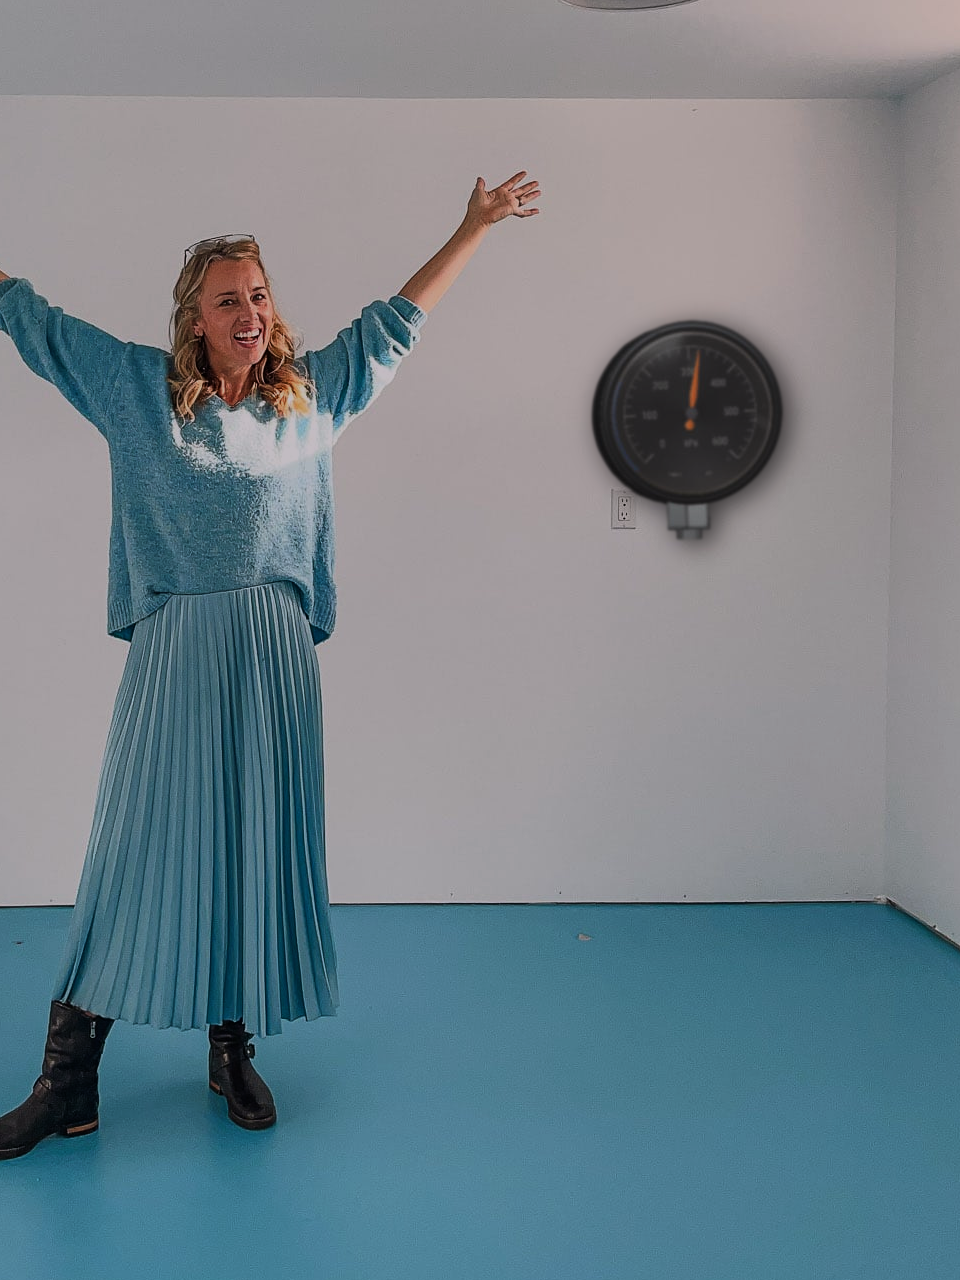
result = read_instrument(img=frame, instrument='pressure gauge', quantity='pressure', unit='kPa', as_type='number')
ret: 320 kPa
